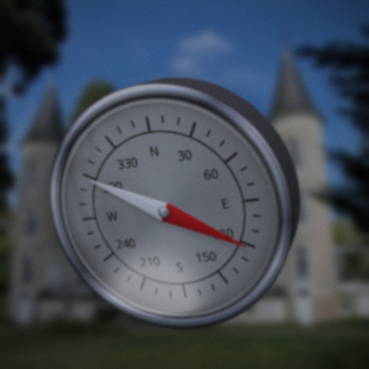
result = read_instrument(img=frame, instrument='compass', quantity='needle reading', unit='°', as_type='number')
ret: 120 °
